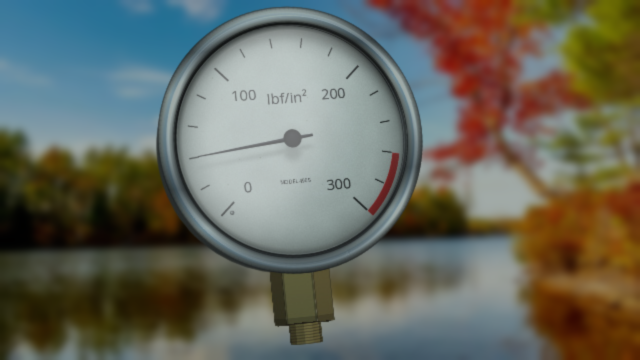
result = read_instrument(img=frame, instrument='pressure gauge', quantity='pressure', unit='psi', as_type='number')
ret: 40 psi
